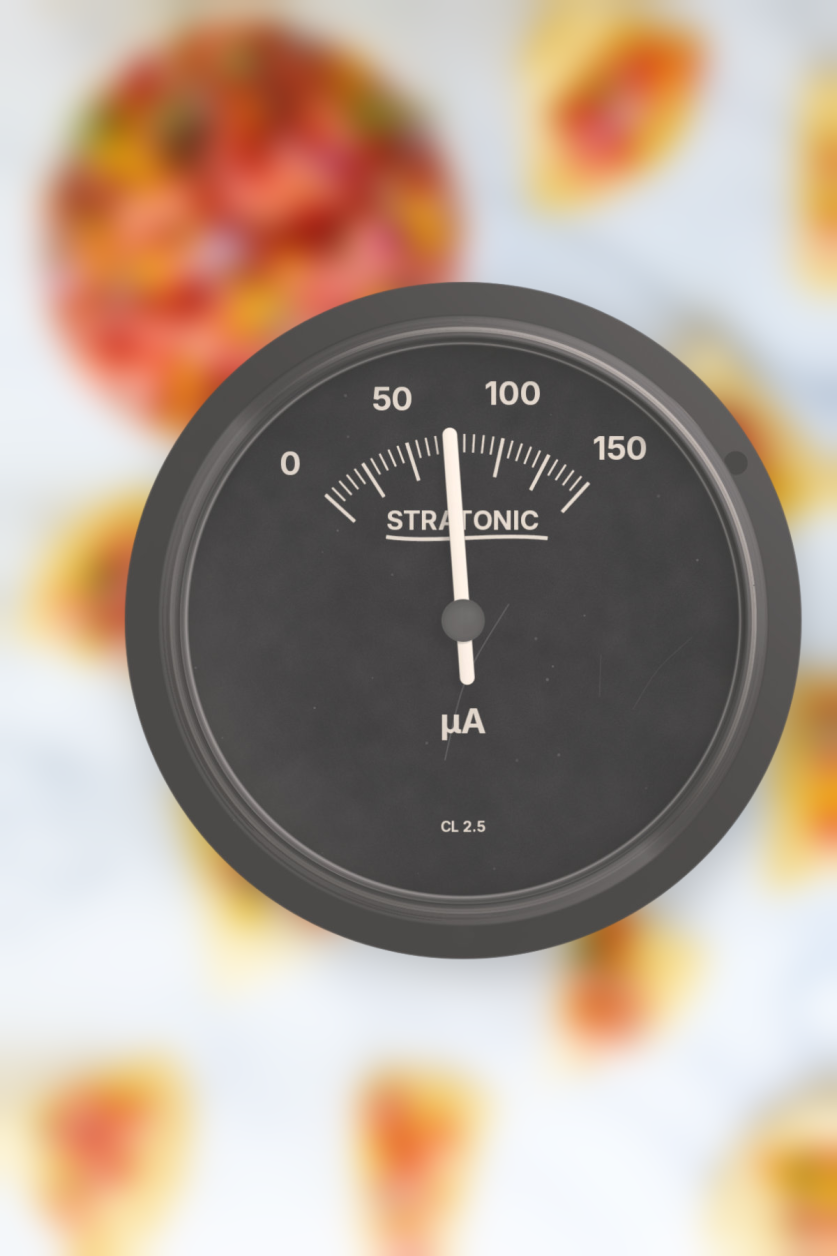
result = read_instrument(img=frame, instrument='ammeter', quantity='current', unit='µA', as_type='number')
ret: 72.5 µA
